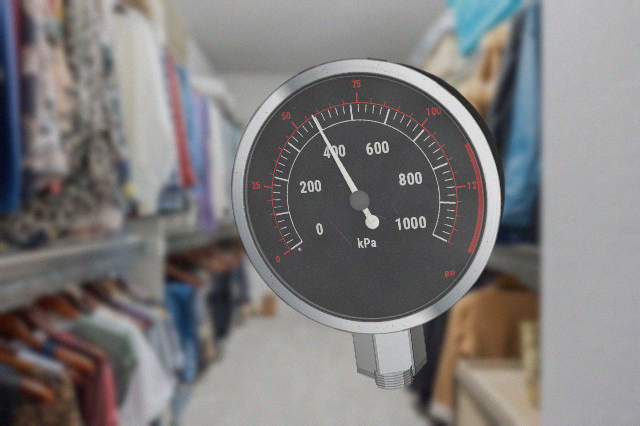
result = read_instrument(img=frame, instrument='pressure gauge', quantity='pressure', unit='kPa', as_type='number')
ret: 400 kPa
